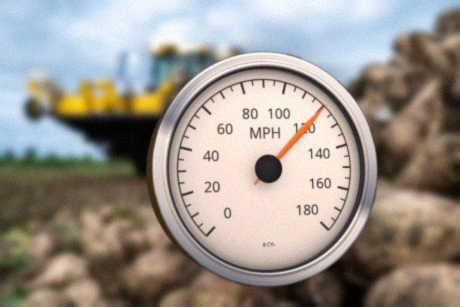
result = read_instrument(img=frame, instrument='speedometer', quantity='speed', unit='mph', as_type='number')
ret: 120 mph
